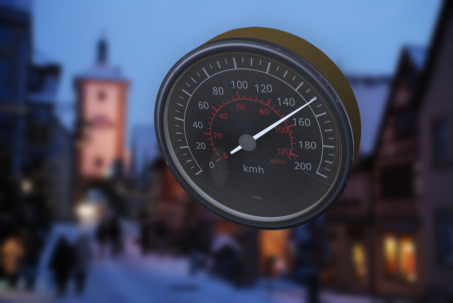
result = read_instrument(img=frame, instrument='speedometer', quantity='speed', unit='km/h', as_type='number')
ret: 150 km/h
